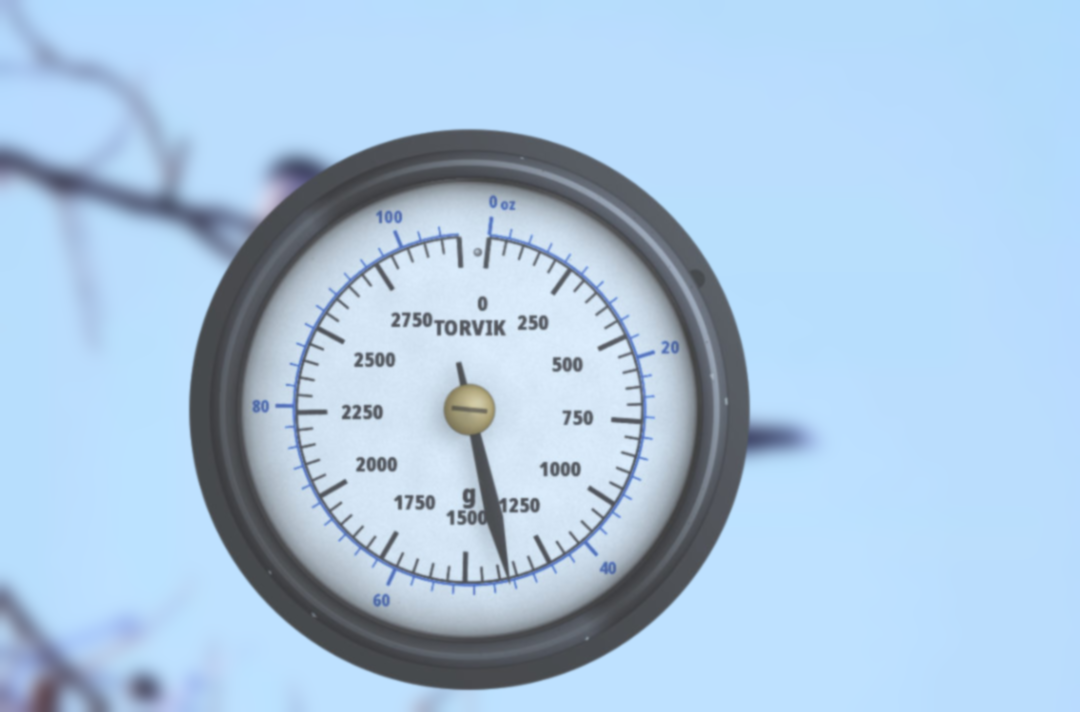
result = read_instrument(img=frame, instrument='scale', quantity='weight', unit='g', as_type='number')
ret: 1375 g
